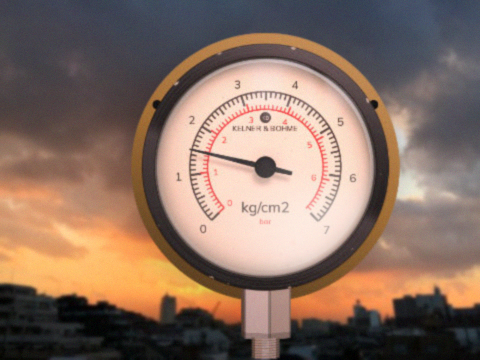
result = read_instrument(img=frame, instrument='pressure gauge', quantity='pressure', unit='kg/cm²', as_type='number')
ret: 1.5 kg/cm²
